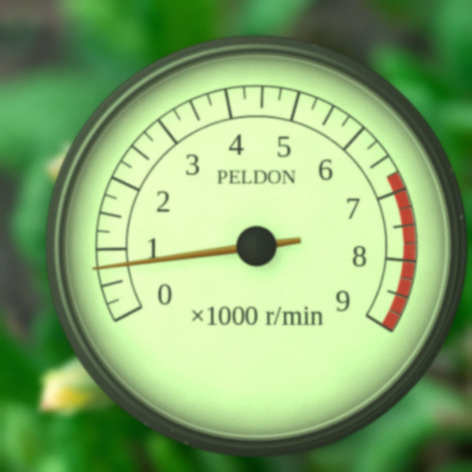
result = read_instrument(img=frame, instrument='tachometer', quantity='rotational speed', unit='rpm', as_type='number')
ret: 750 rpm
